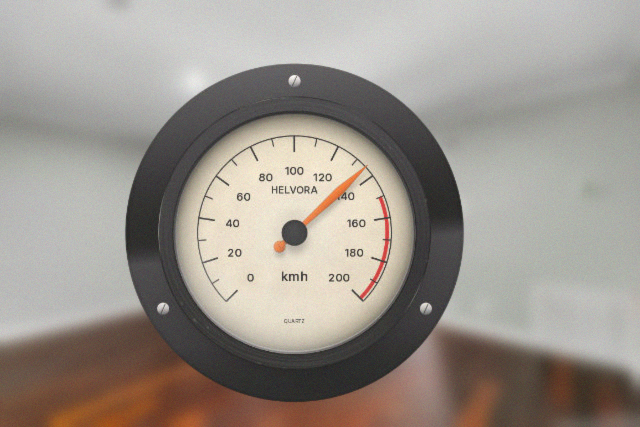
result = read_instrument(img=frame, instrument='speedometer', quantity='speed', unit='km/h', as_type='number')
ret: 135 km/h
